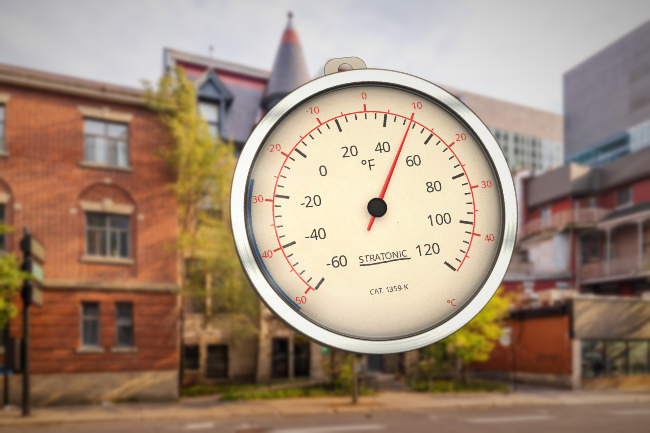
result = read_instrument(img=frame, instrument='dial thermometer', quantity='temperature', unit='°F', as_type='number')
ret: 50 °F
